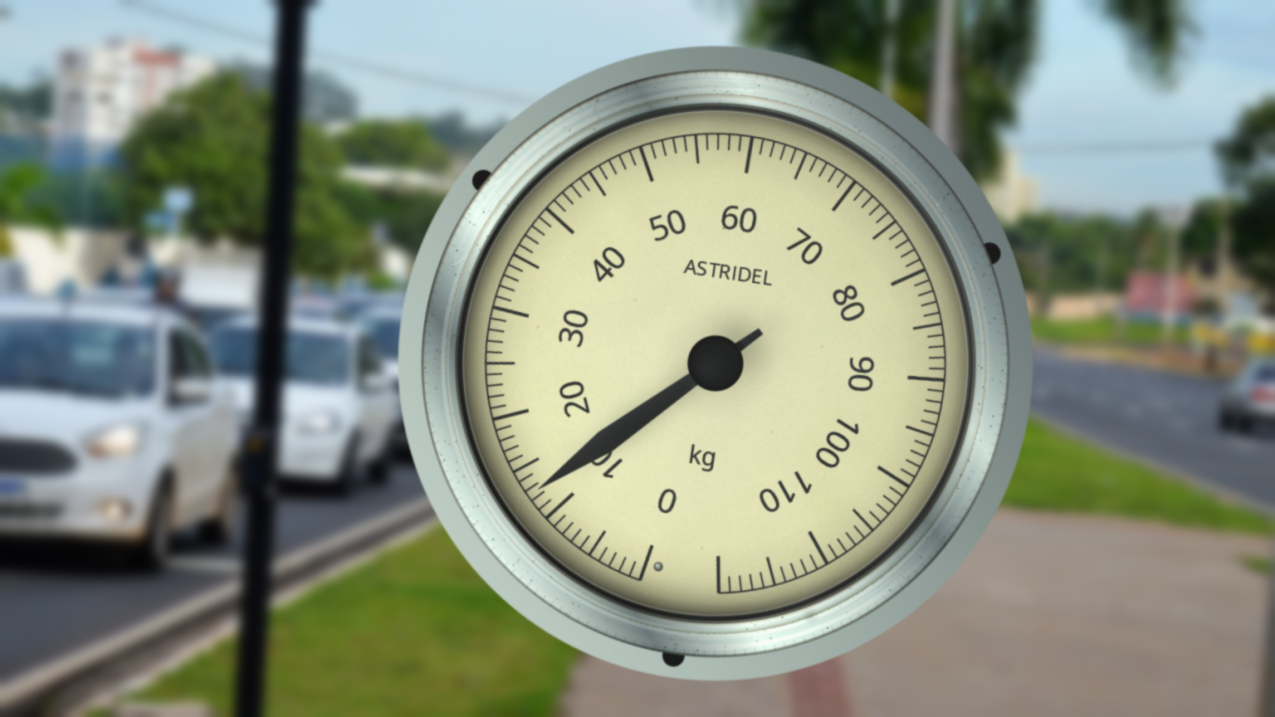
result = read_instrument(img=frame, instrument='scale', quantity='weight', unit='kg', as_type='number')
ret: 12.5 kg
